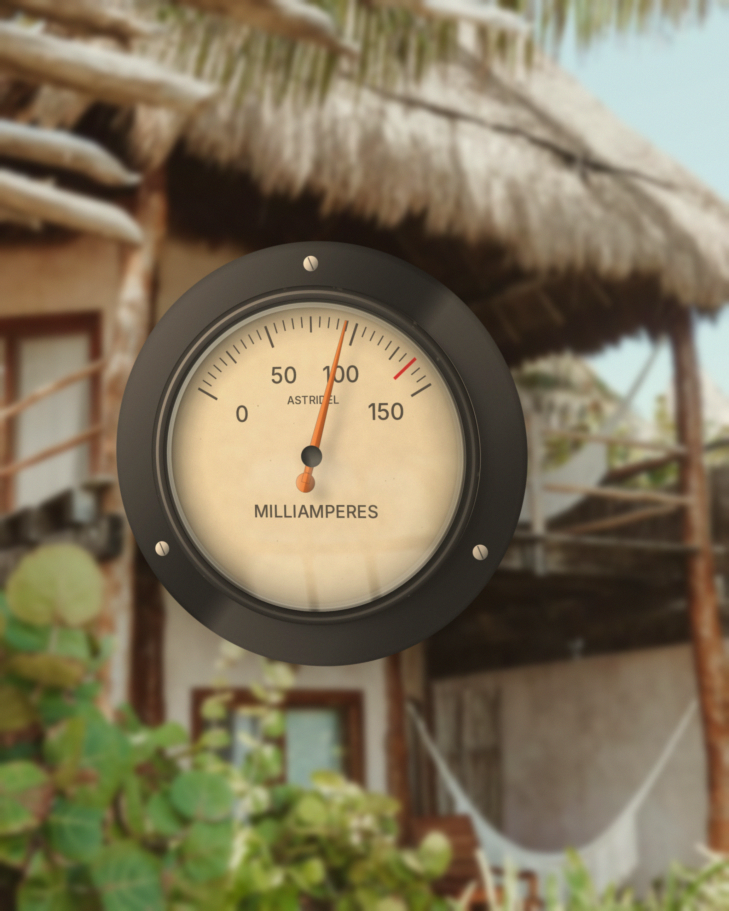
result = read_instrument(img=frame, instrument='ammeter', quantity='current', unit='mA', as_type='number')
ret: 95 mA
